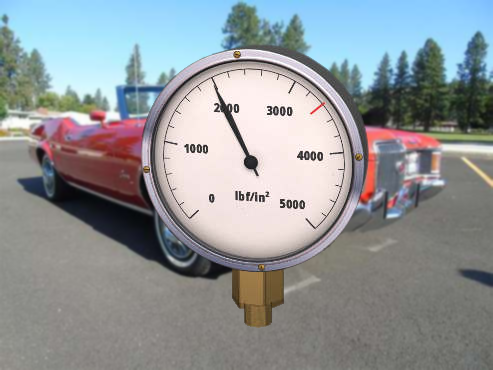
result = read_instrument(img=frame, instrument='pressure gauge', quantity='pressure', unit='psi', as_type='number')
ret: 2000 psi
